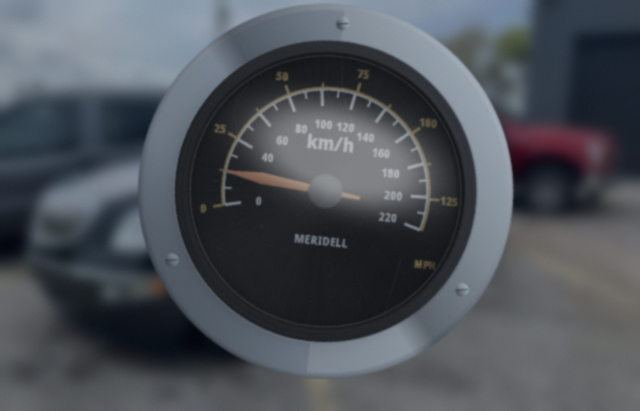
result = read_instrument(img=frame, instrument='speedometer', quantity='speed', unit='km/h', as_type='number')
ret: 20 km/h
